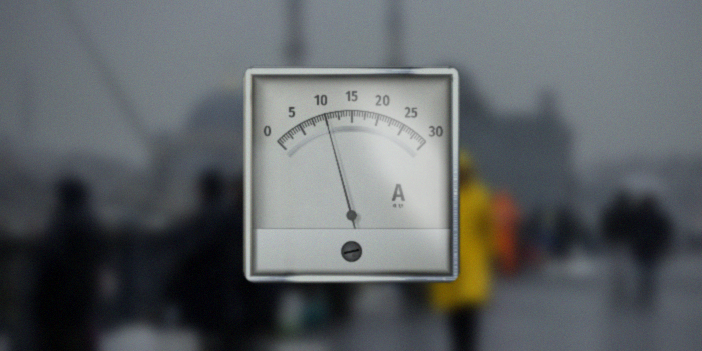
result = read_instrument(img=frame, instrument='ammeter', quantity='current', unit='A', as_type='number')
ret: 10 A
